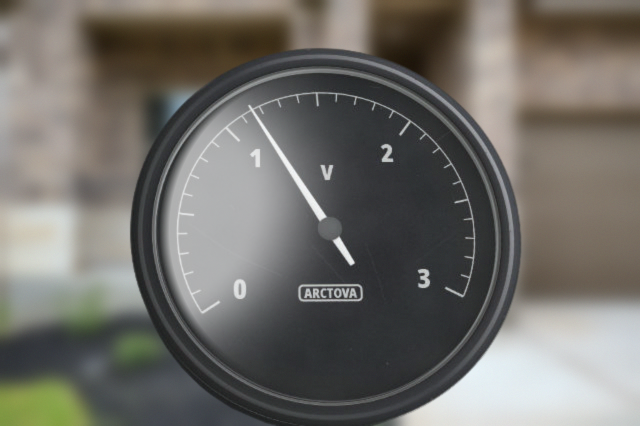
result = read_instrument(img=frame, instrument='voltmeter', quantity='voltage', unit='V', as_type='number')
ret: 1.15 V
